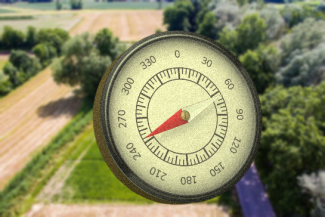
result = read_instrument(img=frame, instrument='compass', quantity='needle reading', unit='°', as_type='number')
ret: 245 °
